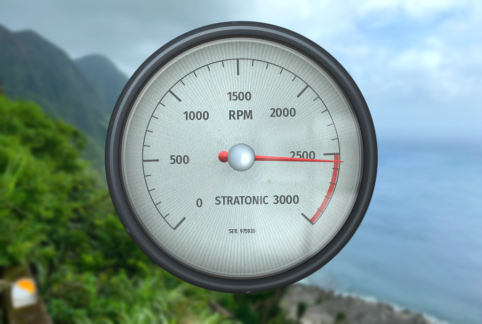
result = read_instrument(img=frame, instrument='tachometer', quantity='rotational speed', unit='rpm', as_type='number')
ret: 2550 rpm
